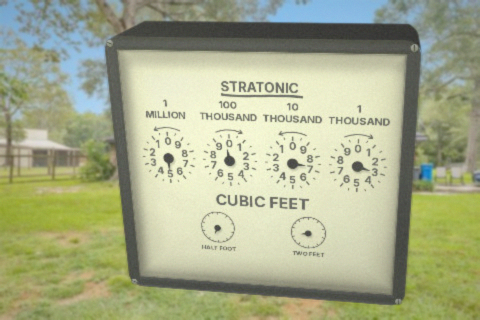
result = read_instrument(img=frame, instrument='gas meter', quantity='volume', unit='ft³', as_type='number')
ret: 497300 ft³
